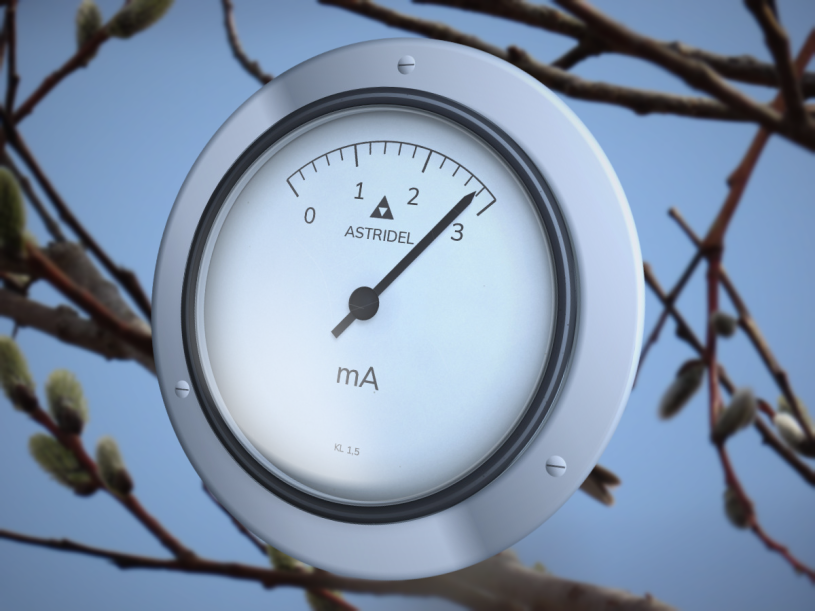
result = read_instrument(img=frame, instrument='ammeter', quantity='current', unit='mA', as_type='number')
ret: 2.8 mA
